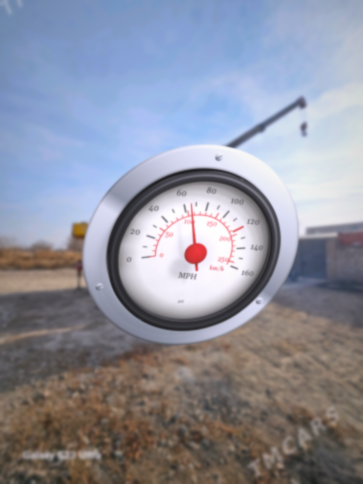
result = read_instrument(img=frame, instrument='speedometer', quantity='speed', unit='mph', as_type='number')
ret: 65 mph
